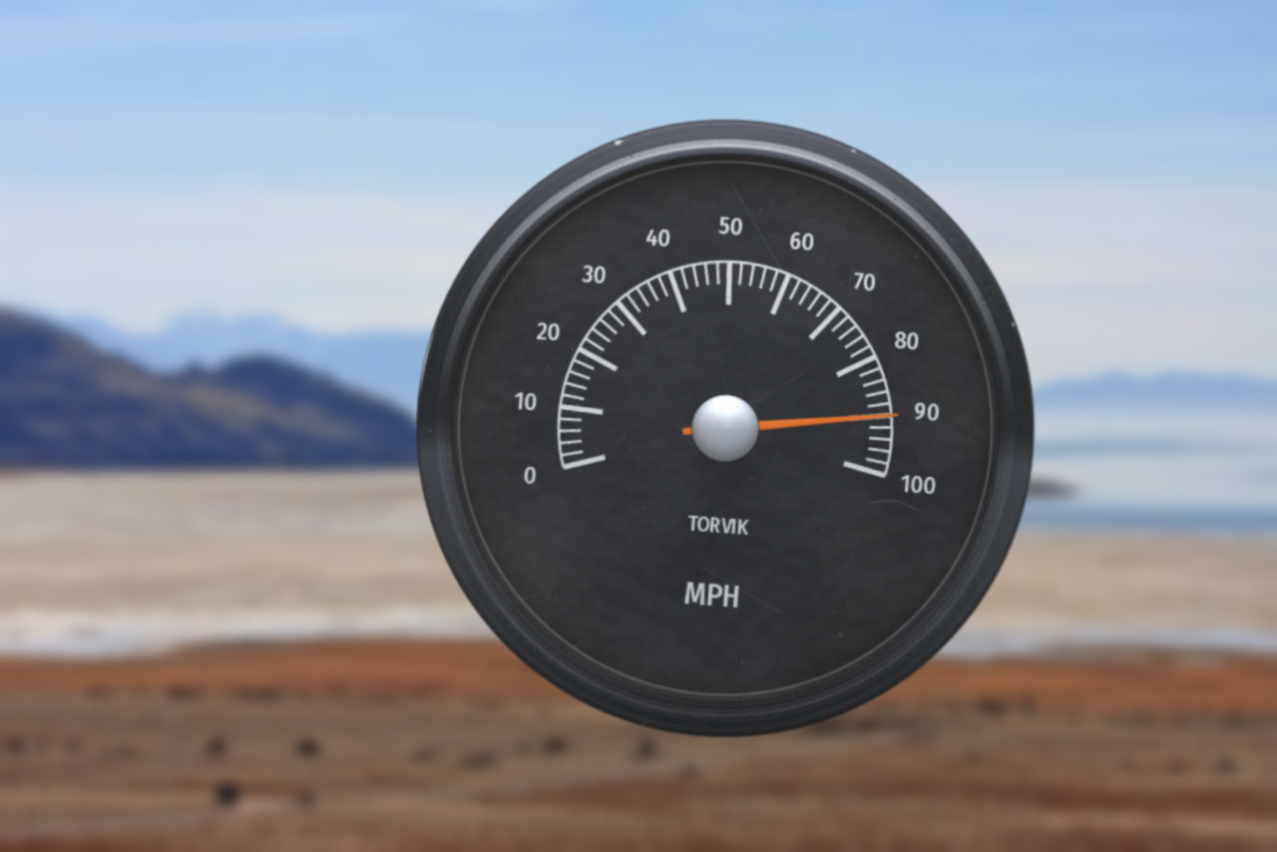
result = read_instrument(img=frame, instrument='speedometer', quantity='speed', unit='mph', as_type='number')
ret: 90 mph
